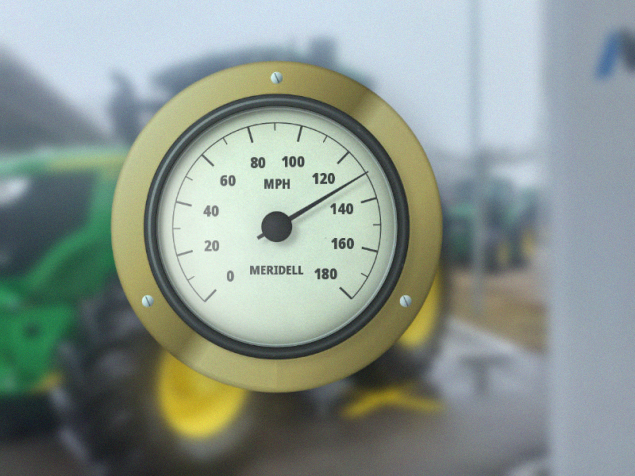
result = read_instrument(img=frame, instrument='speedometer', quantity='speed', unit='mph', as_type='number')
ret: 130 mph
